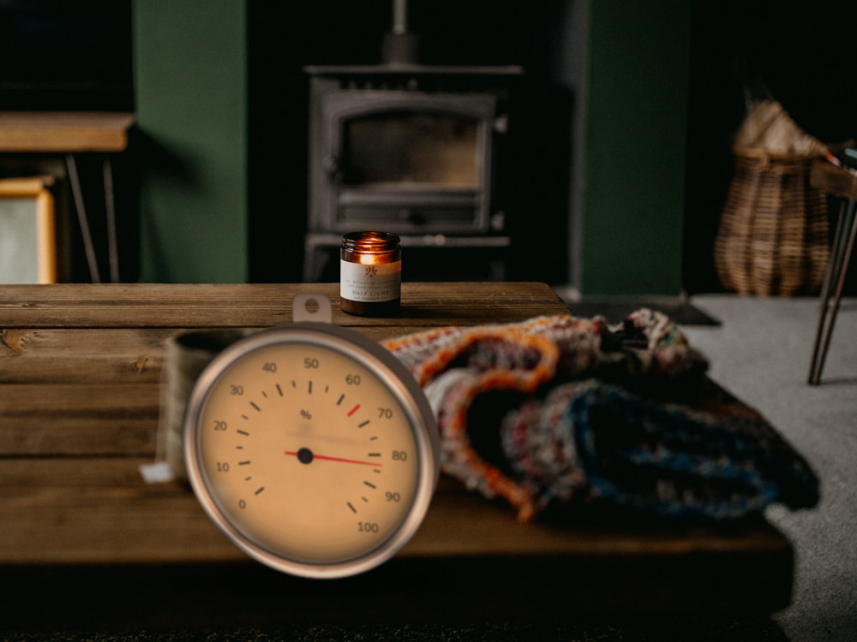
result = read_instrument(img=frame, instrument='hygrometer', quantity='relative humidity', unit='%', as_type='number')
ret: 82.5 %
